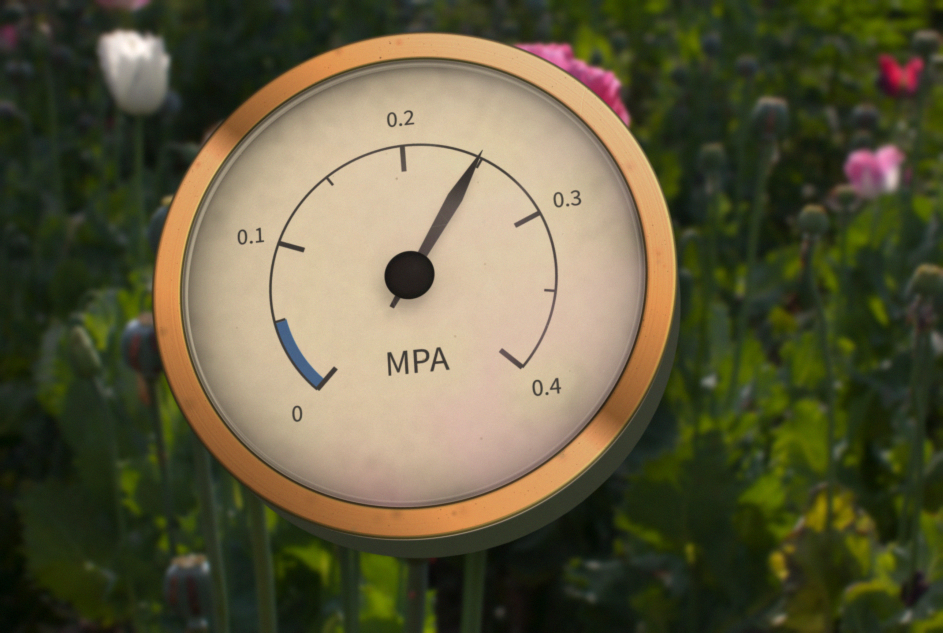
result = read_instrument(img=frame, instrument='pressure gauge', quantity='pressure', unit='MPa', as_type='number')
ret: 0.25 MPa
